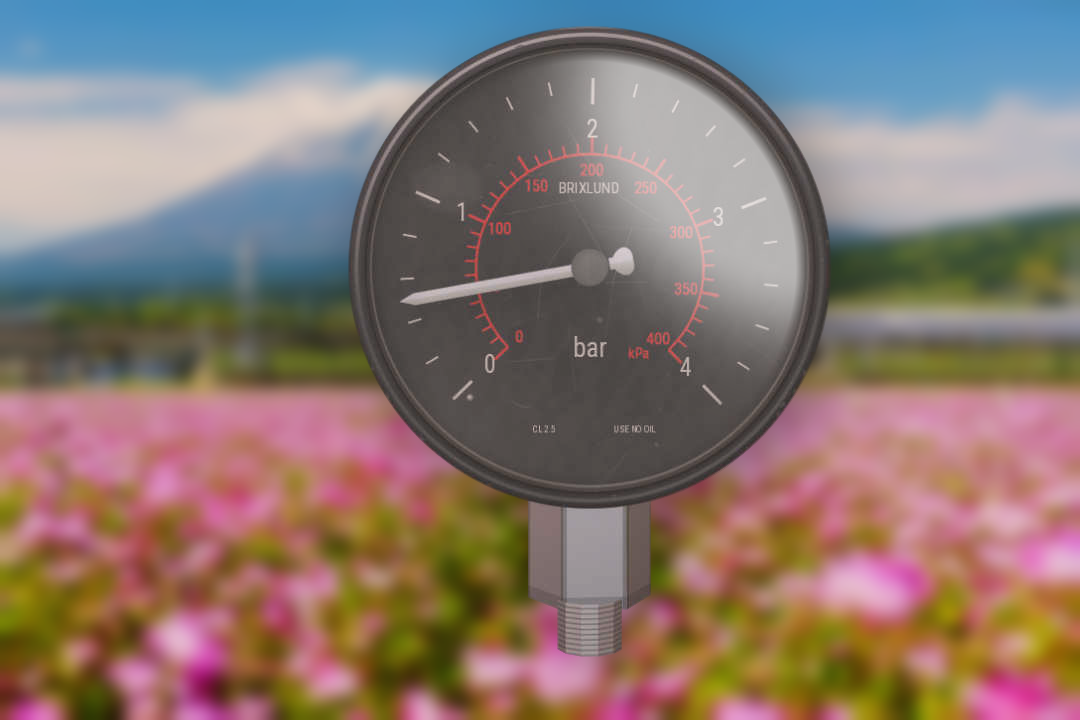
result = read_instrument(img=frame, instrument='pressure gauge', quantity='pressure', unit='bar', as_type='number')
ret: 0.5 bar
